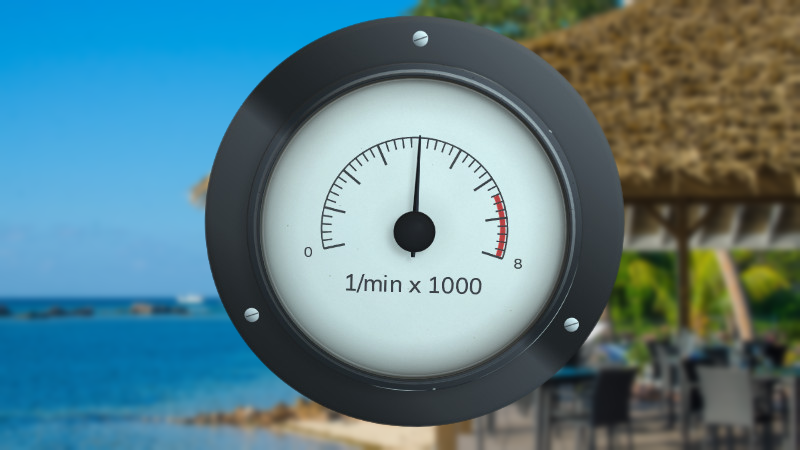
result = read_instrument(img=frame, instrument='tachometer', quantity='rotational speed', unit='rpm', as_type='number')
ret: 4000 rpm
